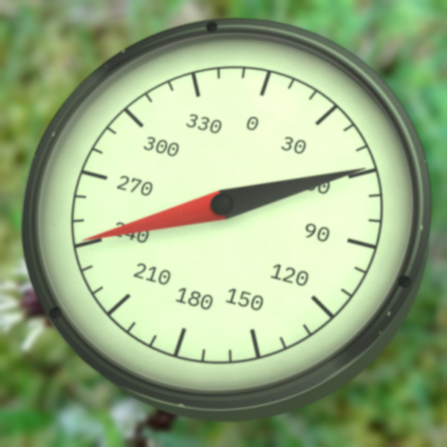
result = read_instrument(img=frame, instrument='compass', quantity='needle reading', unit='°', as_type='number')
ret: 240 °
